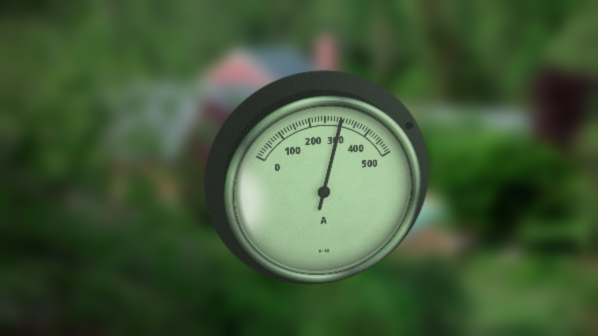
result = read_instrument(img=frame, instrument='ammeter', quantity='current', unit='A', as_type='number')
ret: 300 A
